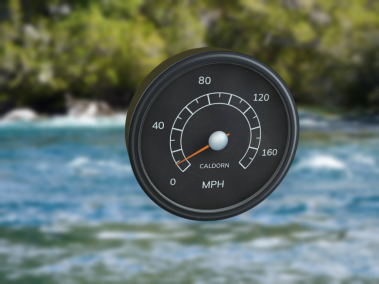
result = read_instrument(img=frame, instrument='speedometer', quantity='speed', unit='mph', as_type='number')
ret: 10 mph
